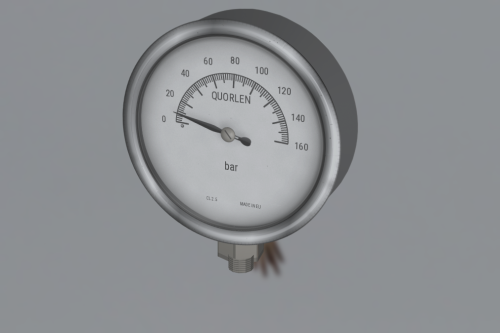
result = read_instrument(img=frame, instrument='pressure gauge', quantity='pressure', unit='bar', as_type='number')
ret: 10 bar
